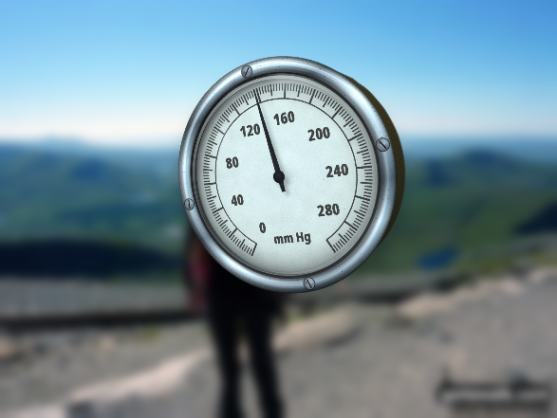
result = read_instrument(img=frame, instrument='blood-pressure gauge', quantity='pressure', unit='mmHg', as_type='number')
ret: 140 mmHg
